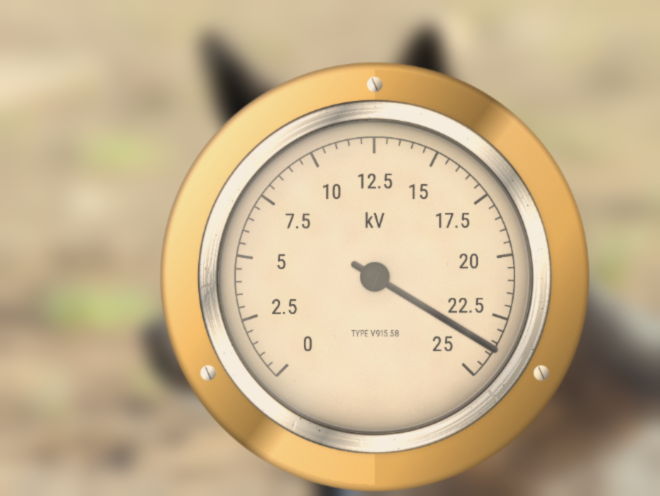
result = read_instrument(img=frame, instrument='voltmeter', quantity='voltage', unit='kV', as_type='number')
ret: 23.75 kV
